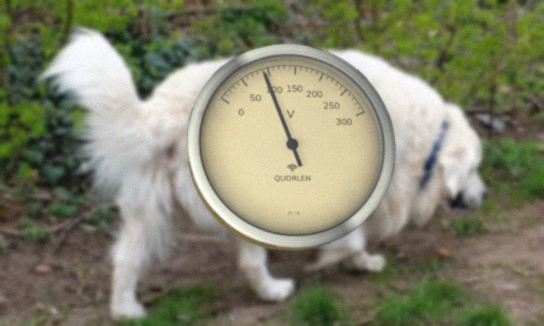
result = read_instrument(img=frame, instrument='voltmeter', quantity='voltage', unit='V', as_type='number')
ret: 90 V
